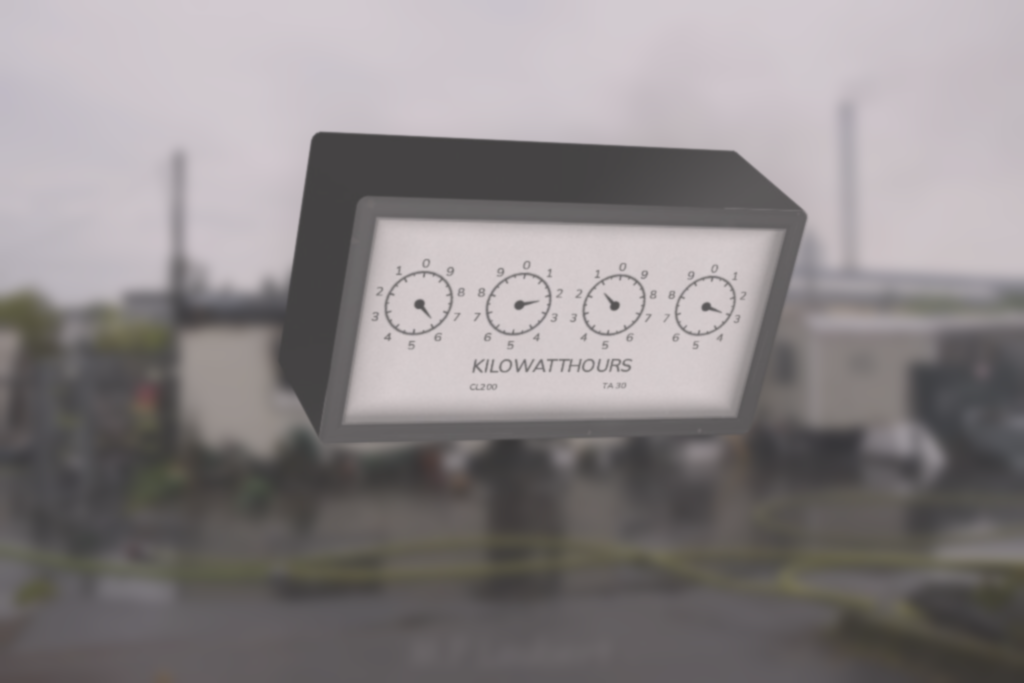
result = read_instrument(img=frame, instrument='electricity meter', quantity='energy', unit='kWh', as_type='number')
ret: 6213 kWh
